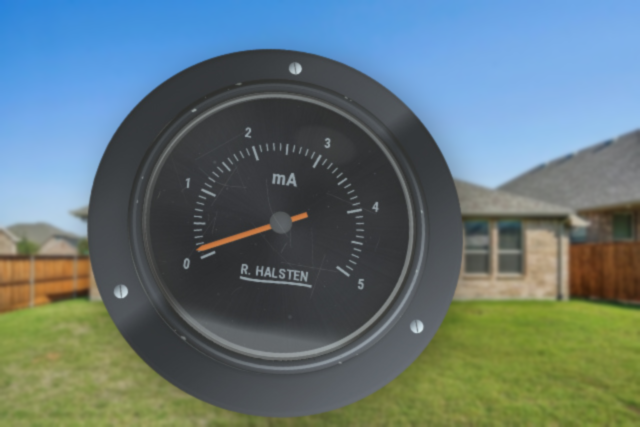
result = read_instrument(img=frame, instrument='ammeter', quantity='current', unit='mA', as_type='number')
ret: 0.1 mA
